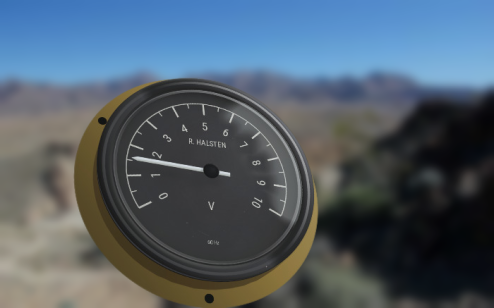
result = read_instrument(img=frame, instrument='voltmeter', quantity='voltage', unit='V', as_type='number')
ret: 1.5 V
